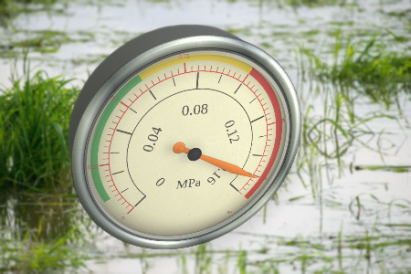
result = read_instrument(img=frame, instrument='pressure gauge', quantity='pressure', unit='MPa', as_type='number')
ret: 0.15 MPa
